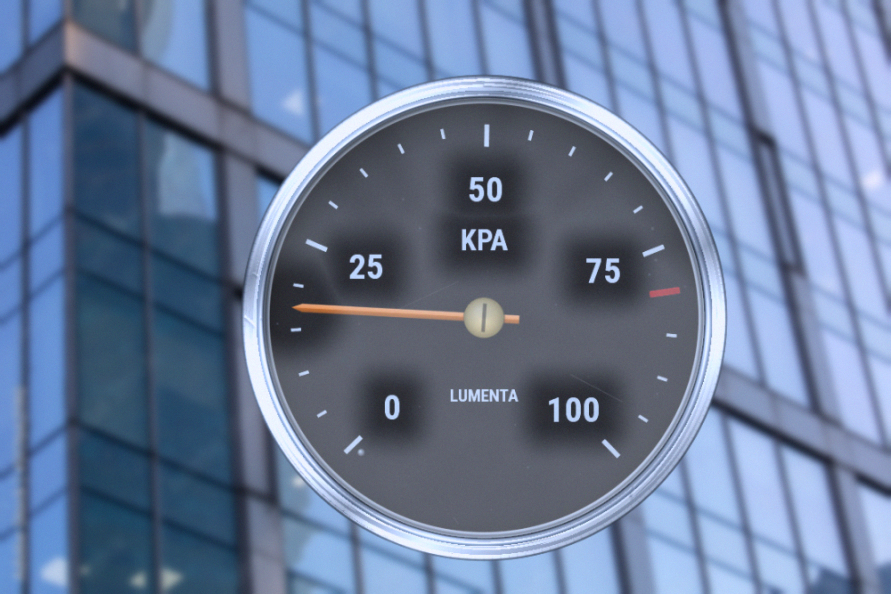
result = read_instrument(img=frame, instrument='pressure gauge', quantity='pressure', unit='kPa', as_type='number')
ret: 17.5 kPa
